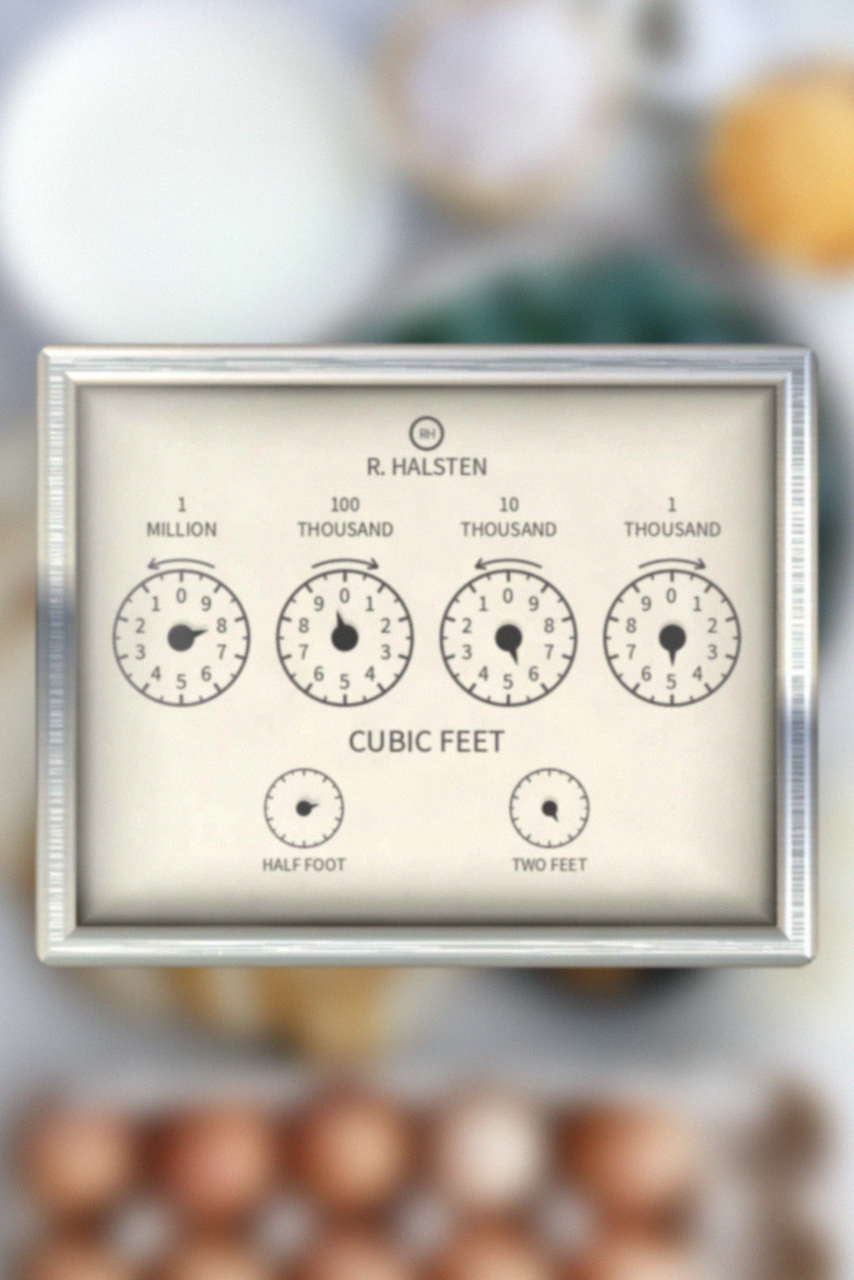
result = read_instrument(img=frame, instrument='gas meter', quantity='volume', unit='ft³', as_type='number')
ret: 795500 ft³
